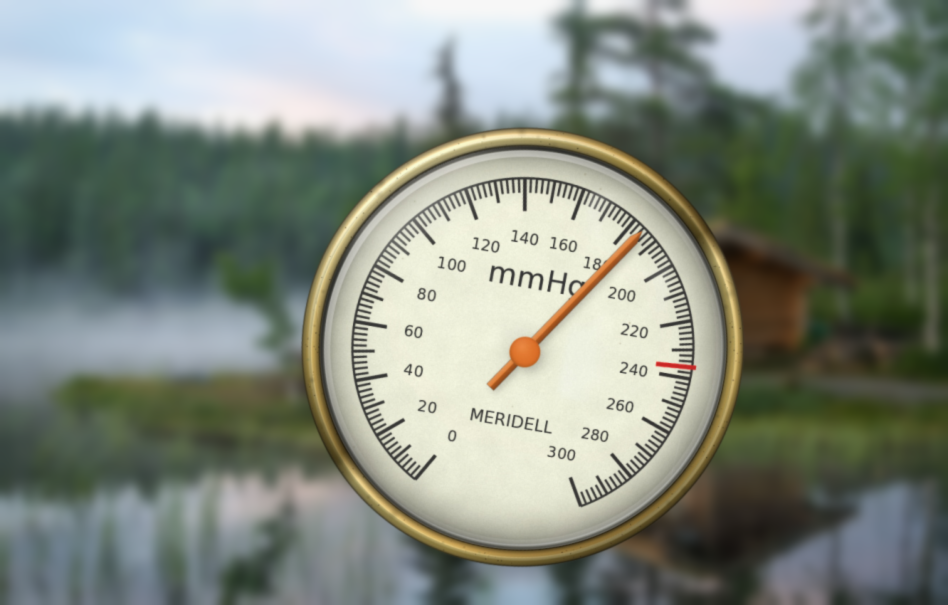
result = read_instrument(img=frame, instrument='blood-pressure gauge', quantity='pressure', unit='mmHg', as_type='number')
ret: 184 mmHg
